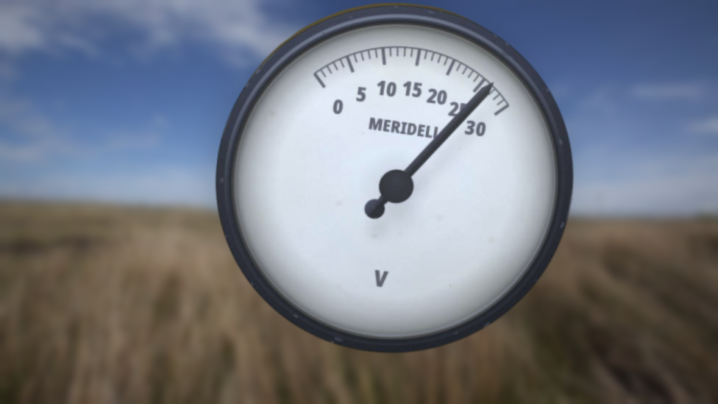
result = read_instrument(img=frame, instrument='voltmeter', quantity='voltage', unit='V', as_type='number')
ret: 26 V
